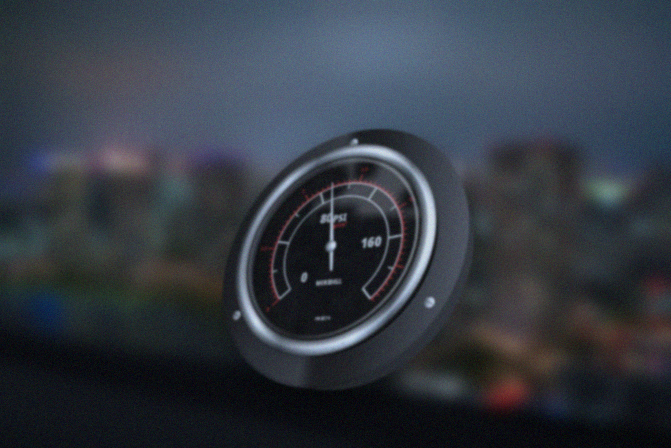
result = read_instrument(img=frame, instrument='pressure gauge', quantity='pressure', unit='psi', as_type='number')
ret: 90 psi
